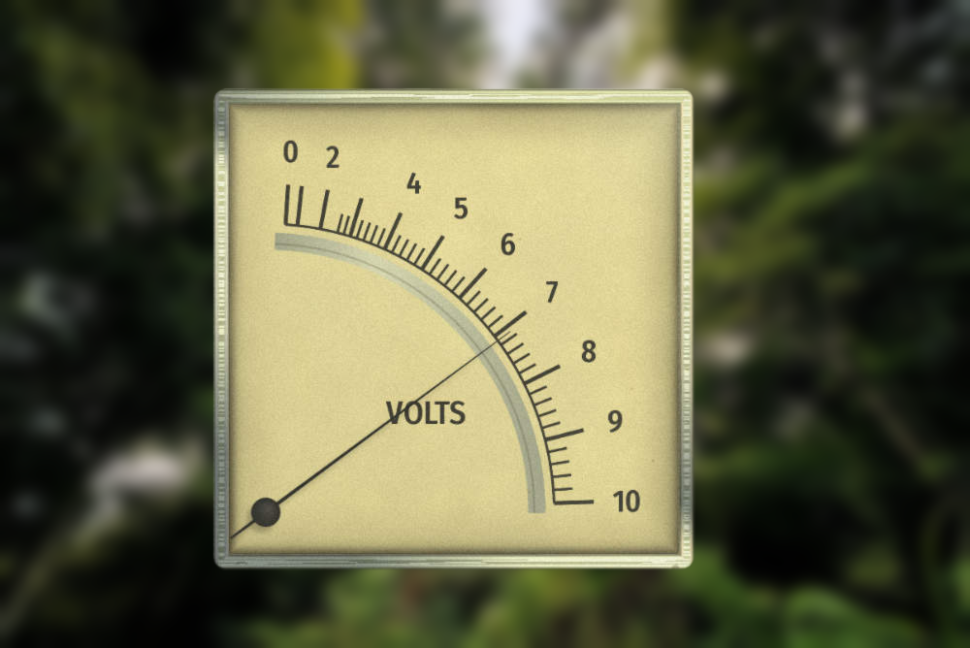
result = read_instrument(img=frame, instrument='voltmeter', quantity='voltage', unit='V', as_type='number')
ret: 7.1 V
